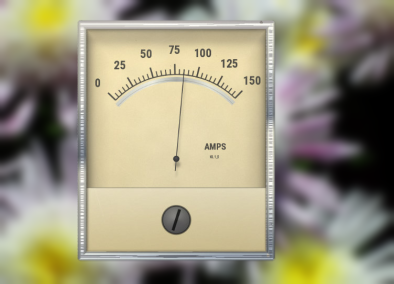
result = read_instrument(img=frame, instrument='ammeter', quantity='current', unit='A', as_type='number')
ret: 85 A
